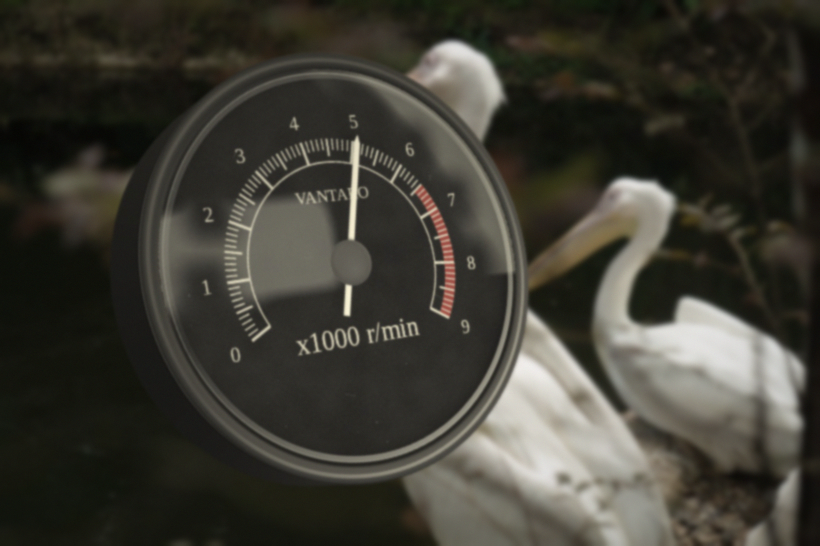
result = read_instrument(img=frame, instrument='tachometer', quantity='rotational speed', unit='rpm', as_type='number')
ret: 5000 rpm
